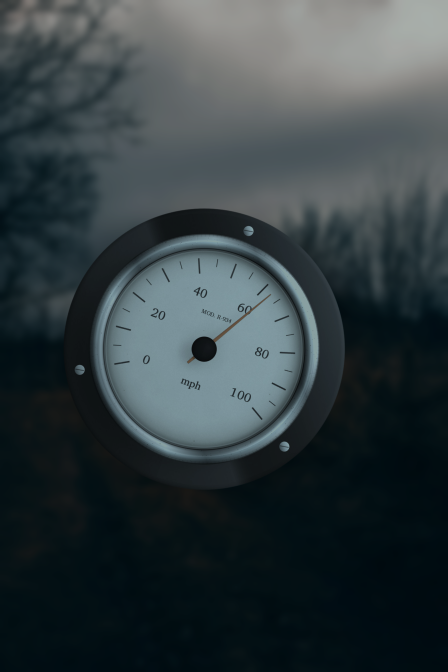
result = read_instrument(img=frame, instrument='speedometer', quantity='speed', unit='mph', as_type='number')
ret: 62.5 mph
